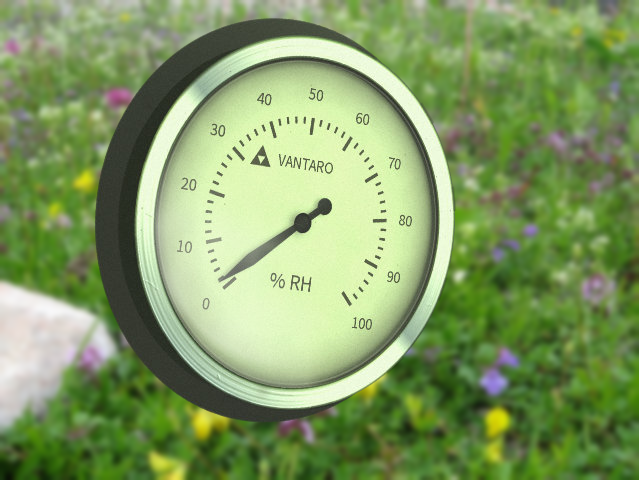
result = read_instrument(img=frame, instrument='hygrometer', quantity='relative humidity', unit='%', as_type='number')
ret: 2 %
